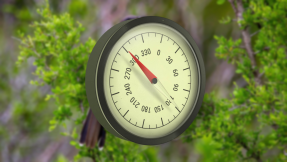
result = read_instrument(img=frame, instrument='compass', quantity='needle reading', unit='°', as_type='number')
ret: 300 °
